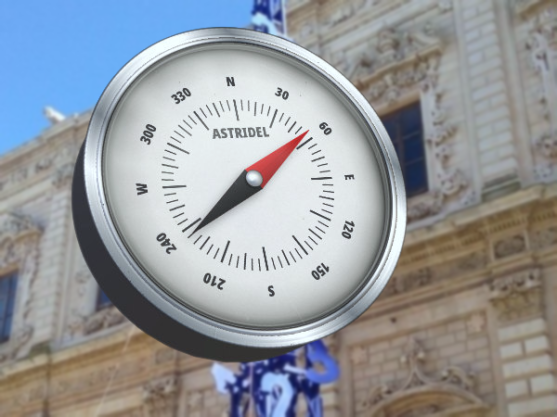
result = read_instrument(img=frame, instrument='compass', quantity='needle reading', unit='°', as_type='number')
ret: 55 °
